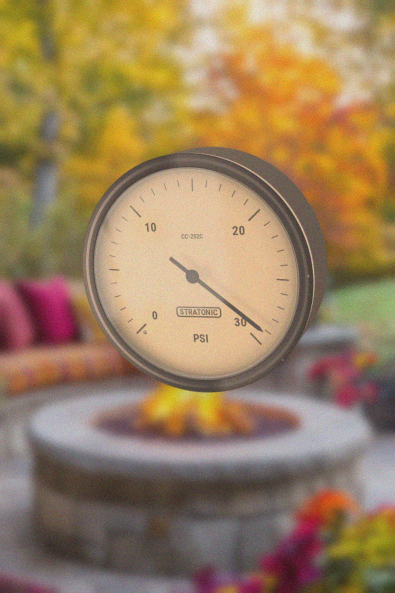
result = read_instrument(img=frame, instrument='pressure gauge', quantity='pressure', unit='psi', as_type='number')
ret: 29 psi
